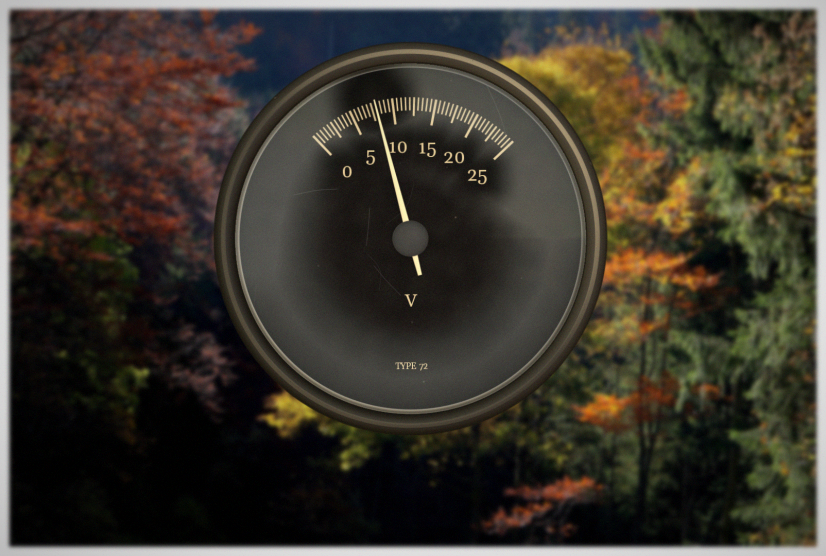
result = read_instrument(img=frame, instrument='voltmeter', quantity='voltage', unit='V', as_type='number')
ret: 8 V
